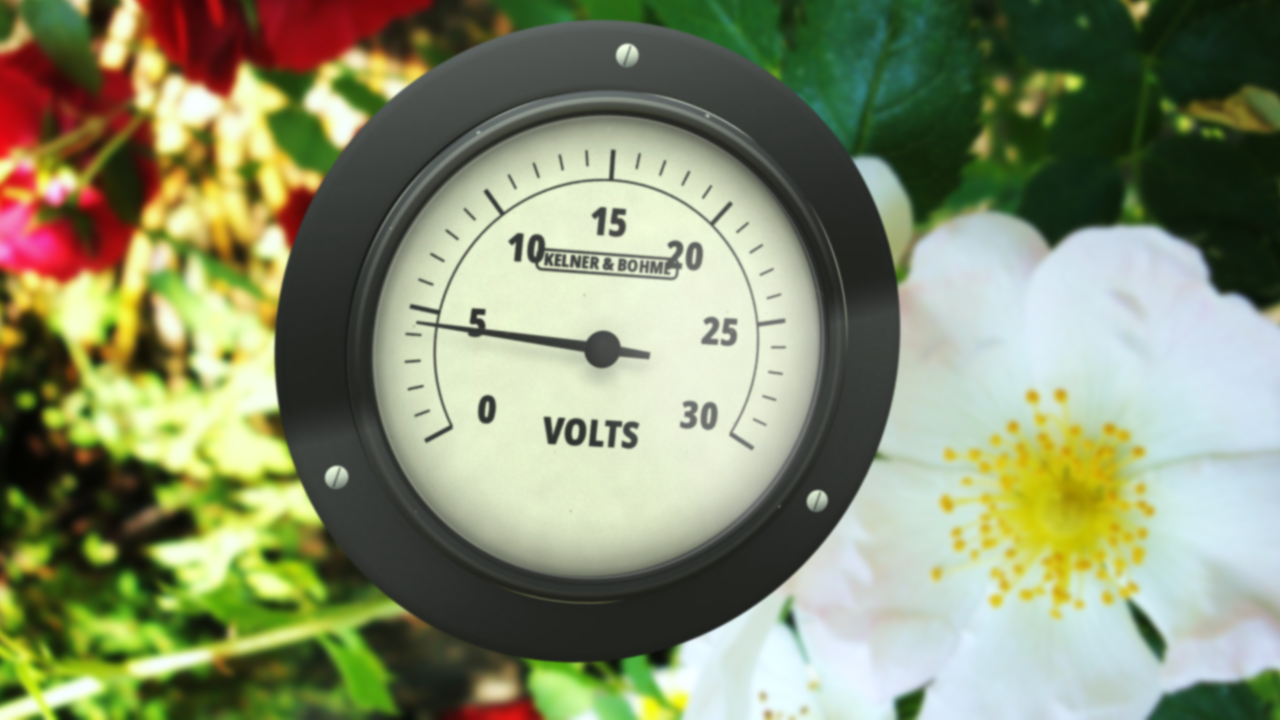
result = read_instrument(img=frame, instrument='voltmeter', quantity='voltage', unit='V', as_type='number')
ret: 4.5 V
